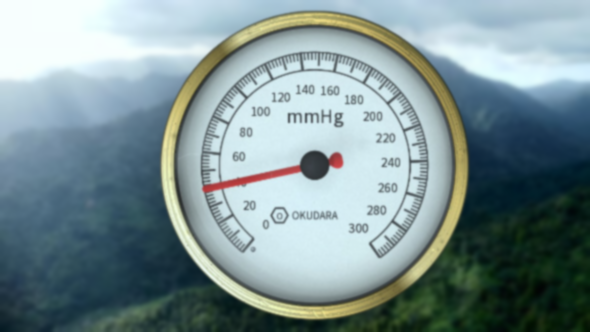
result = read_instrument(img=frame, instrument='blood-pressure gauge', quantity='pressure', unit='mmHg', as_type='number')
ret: 40 mmHg
